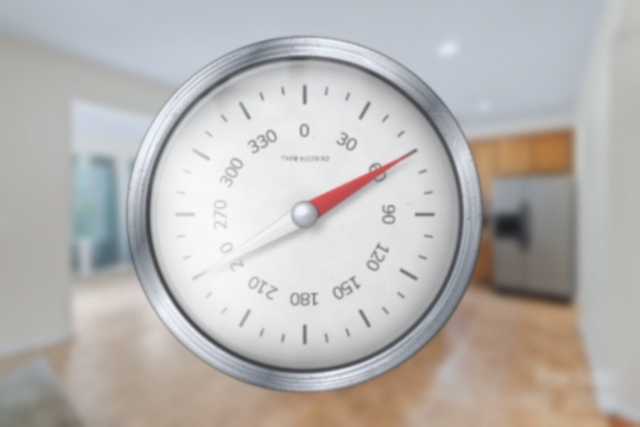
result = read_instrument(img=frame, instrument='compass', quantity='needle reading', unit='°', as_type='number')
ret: 60 °
